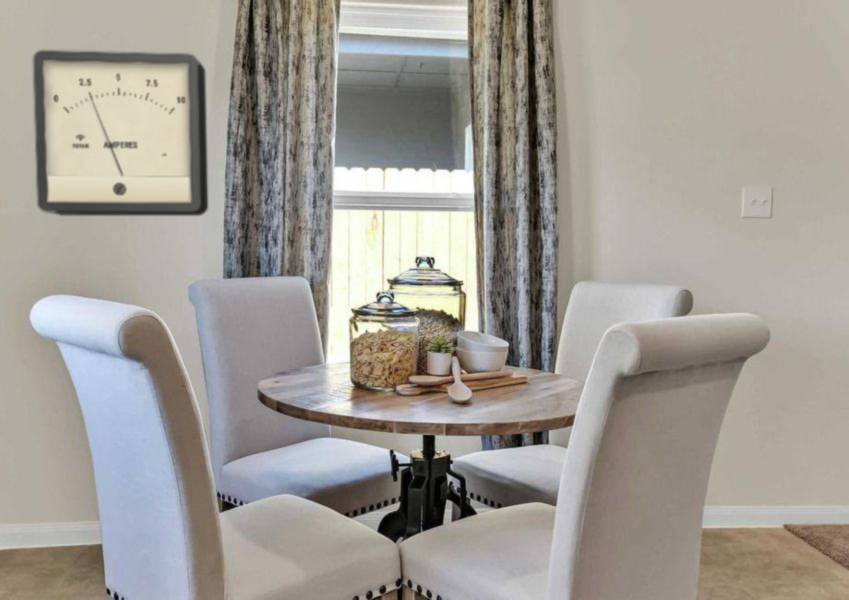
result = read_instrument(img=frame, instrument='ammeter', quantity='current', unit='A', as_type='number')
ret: 2.5 A
